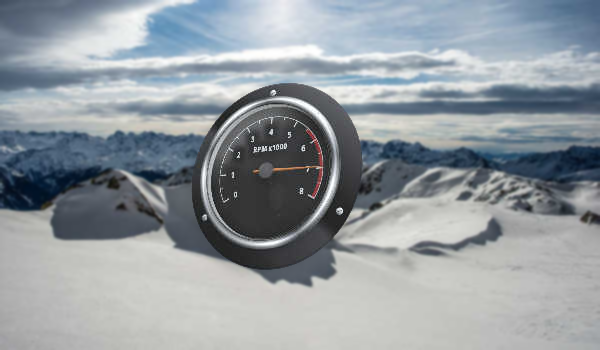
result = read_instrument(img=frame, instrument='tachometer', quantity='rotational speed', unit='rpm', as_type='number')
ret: 7000 rpm
